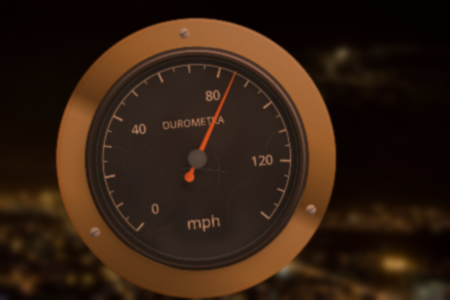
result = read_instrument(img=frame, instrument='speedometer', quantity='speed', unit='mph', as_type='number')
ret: 85 mph
